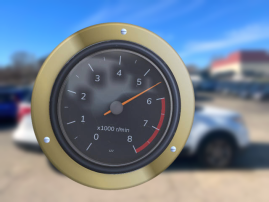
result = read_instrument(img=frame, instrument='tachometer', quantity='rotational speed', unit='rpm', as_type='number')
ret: 5500 rpm
